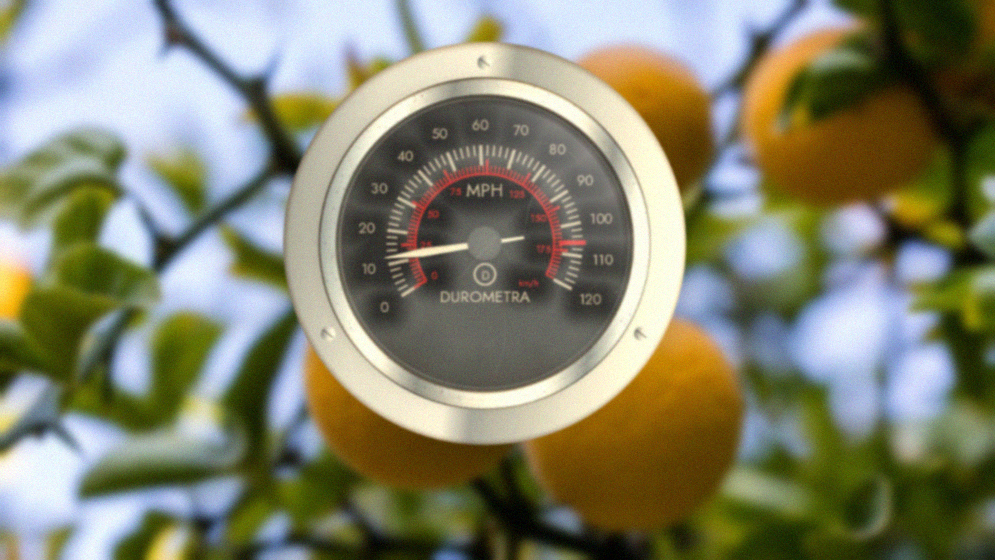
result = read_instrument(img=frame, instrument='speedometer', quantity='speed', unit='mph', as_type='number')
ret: 12 mph
